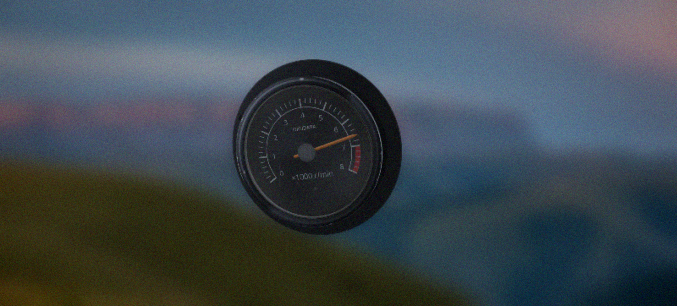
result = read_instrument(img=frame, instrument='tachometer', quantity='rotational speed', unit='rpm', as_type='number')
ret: 6600 rpm
